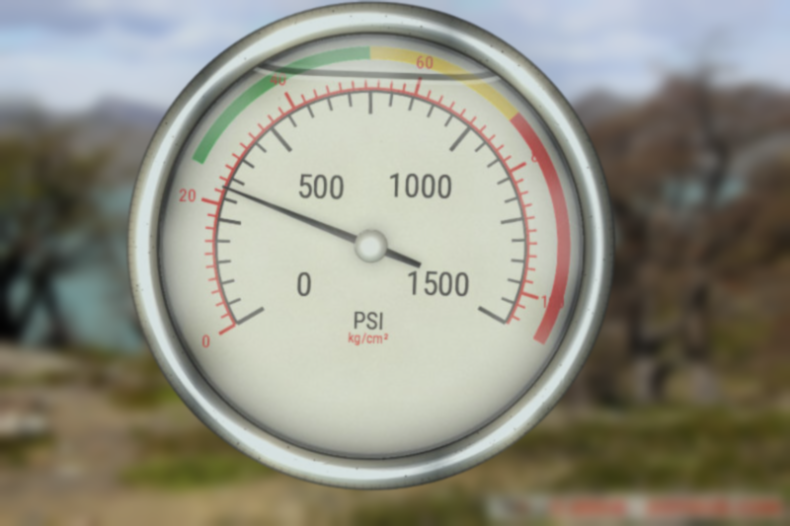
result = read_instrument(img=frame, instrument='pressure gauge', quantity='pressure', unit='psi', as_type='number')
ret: 325 psi
